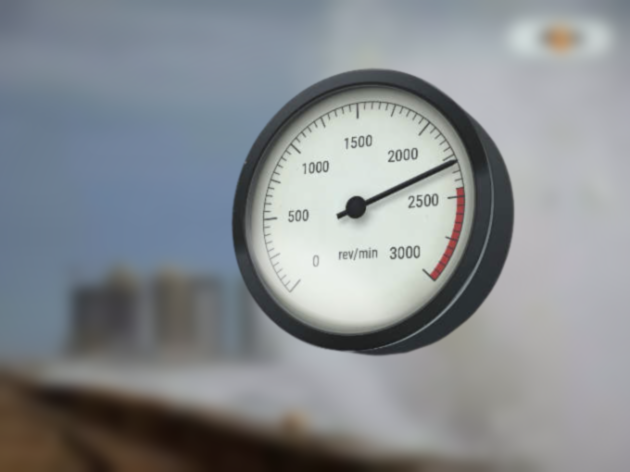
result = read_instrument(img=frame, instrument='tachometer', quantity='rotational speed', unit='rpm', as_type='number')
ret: 2300 rpm
